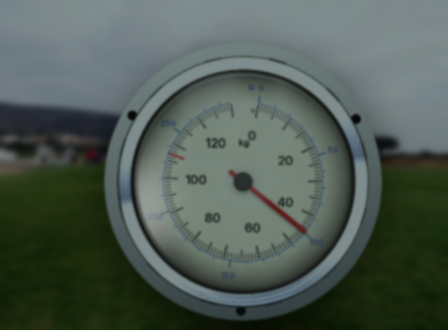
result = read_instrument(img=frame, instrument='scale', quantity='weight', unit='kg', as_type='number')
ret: 45 kg
